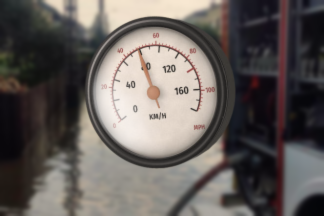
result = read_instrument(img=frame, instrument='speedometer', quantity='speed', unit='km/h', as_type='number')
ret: 80 km/h
